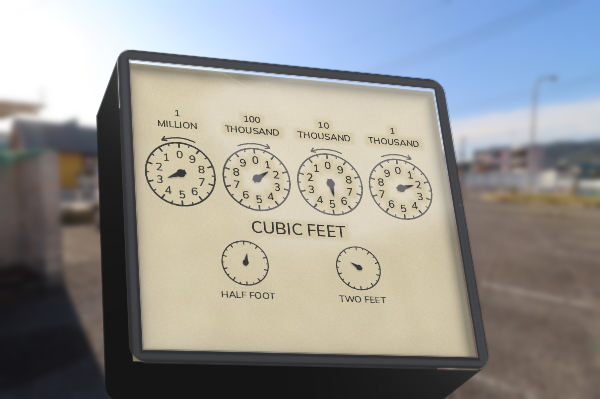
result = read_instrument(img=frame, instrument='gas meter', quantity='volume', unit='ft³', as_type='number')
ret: 315200 ft³
